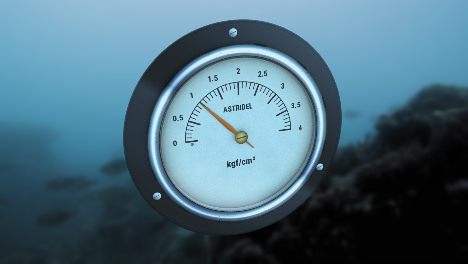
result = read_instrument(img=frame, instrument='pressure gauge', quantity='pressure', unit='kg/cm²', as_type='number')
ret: 1 kg/cm²
